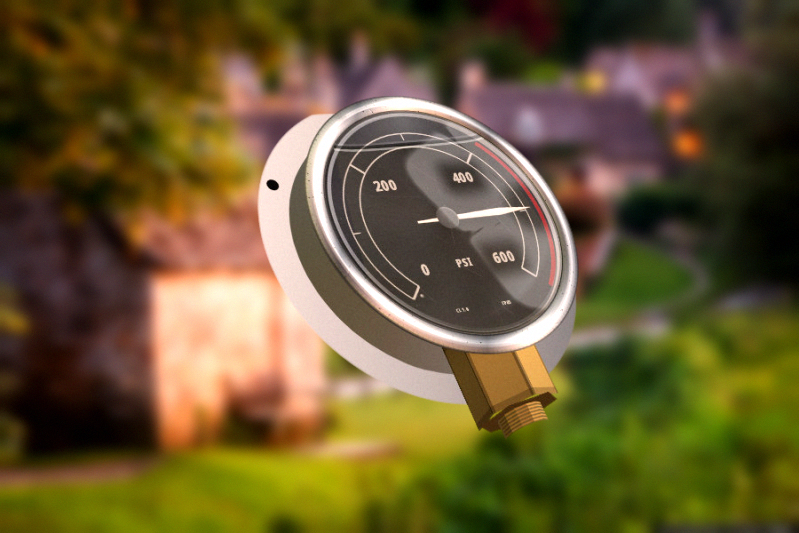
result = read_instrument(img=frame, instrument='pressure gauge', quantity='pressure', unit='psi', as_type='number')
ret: 500 psi
